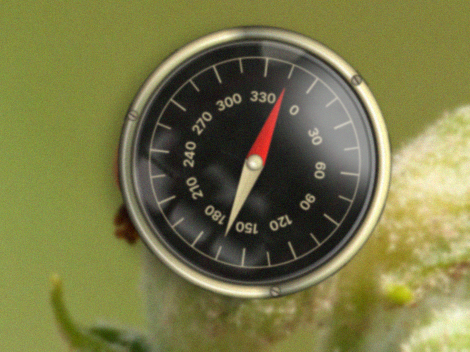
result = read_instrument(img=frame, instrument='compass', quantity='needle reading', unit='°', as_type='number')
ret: 345 °
